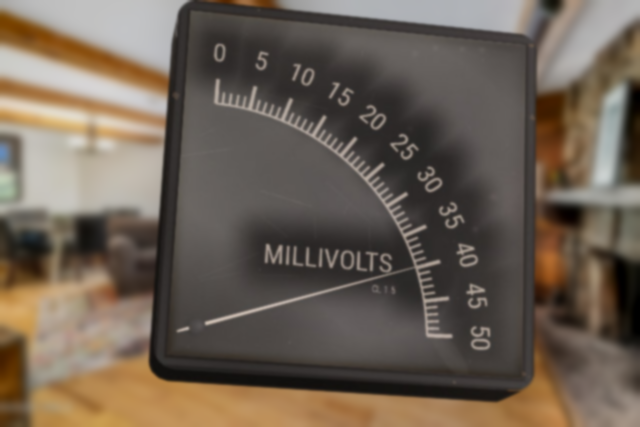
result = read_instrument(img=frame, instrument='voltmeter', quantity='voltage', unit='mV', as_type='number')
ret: 40 mV
